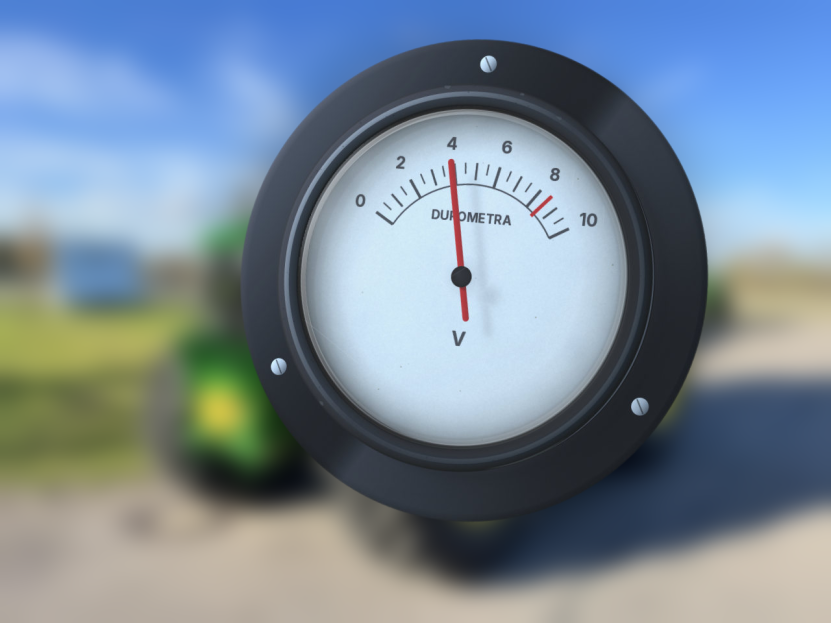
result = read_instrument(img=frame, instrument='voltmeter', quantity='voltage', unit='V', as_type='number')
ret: 4 V
